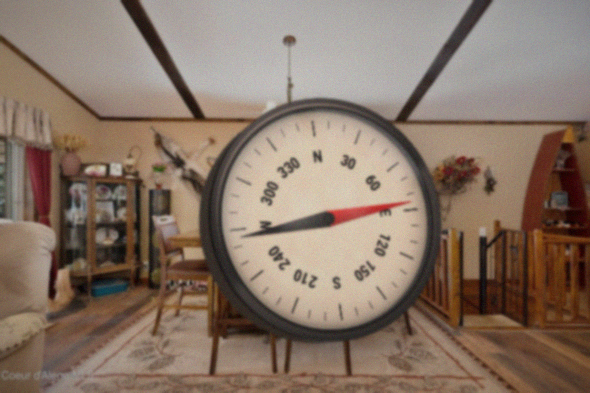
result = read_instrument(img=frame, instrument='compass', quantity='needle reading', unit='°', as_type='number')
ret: 85 °
